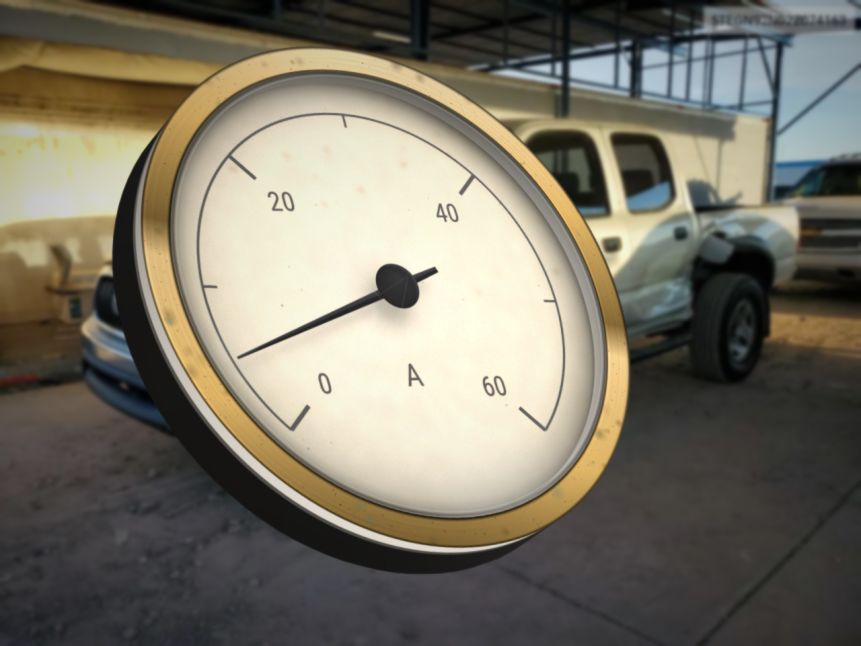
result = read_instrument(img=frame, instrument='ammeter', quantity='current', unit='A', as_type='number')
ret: 5 A
